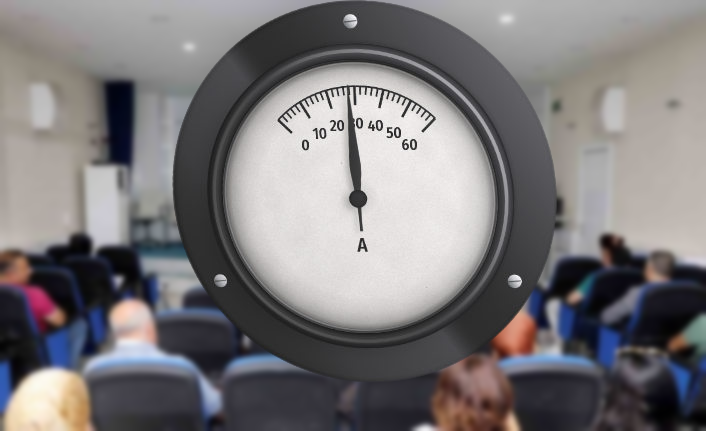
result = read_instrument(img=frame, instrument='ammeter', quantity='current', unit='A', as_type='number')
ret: 28 A
